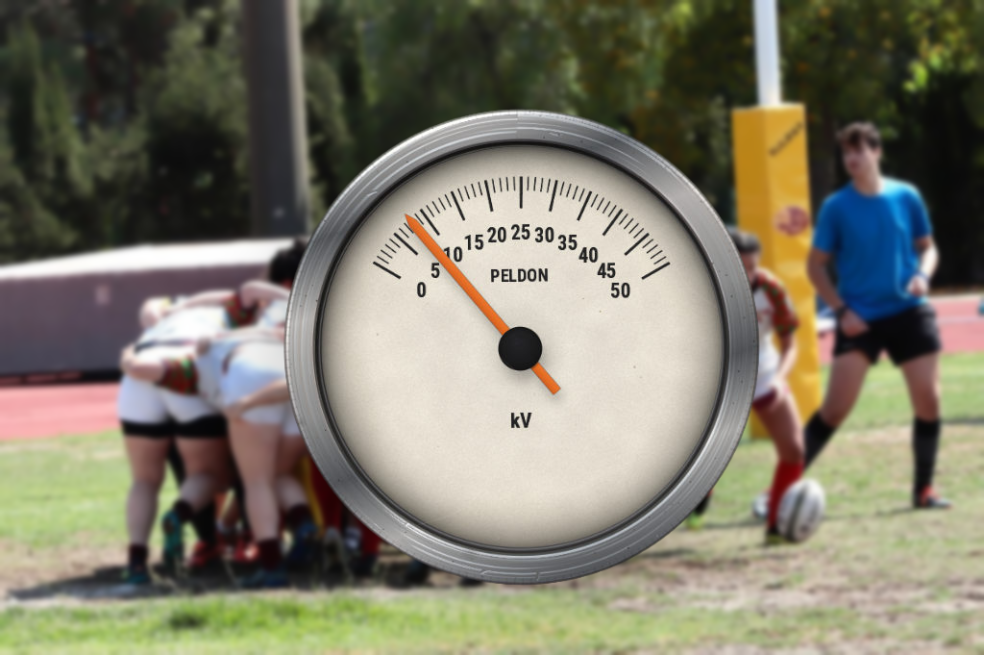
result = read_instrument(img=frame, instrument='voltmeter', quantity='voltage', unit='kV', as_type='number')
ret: 8 kV
